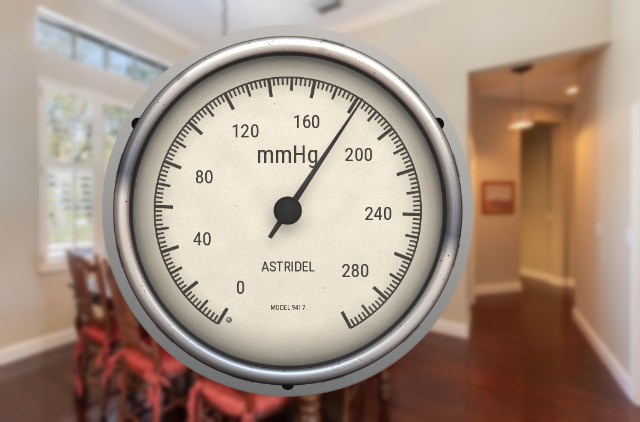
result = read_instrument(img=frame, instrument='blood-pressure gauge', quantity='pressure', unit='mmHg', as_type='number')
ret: 182 mmHg
